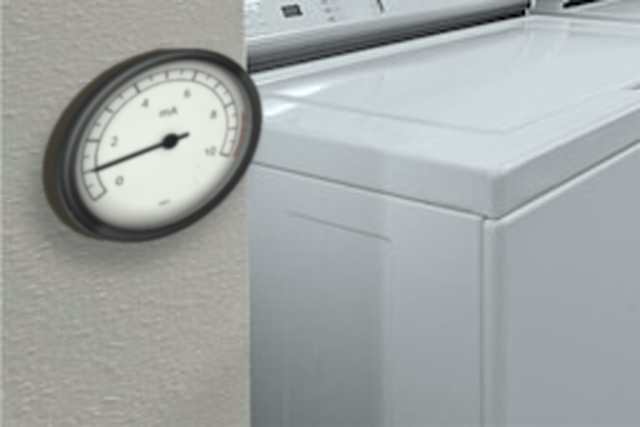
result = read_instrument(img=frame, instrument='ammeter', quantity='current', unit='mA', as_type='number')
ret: 1 mA
